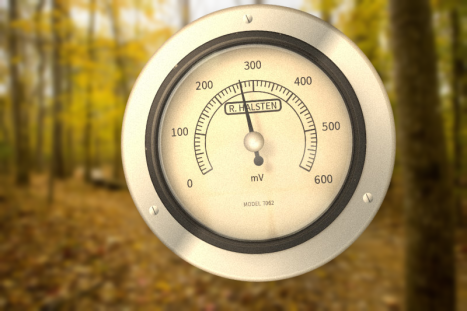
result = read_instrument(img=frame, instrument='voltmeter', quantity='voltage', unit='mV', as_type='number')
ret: 270 mV
